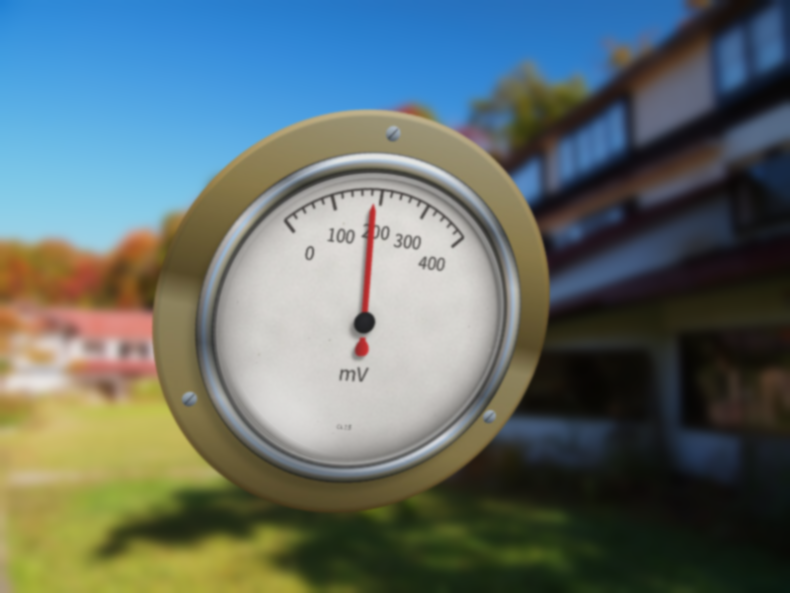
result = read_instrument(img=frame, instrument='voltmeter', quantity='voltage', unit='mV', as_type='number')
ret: 180 mV
